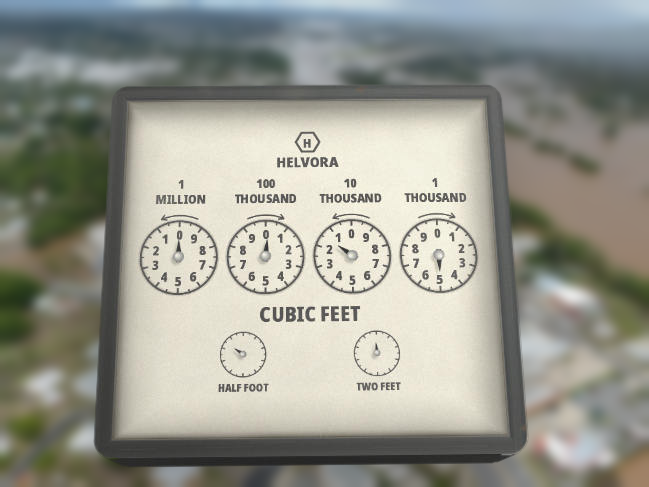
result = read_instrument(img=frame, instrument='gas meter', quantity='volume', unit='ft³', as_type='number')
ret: 1500 ft³
